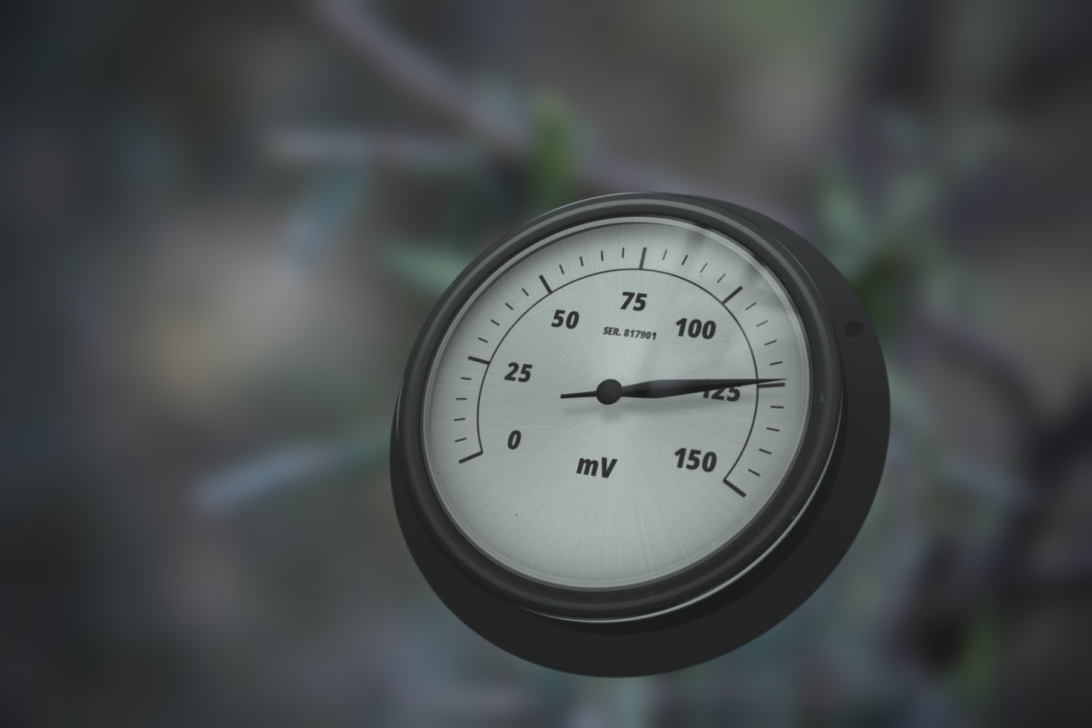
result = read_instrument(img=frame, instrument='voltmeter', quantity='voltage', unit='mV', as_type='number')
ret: 125 mV
